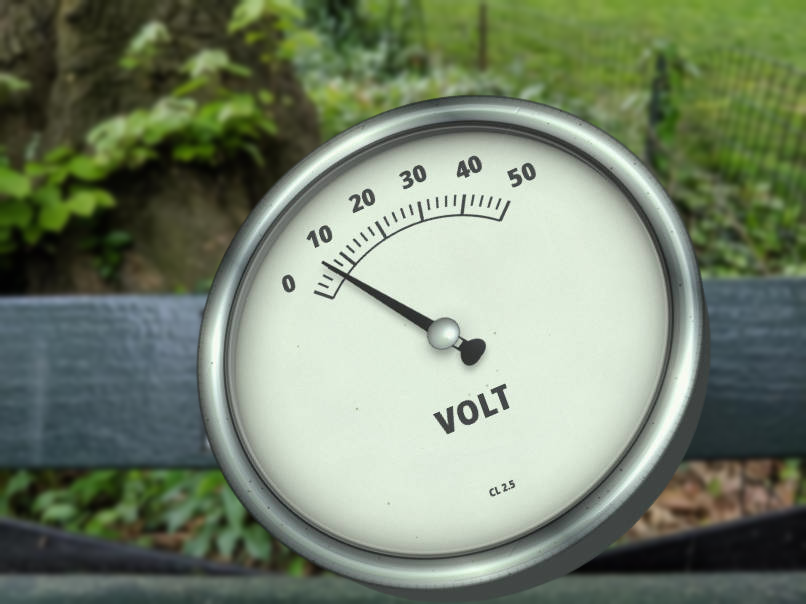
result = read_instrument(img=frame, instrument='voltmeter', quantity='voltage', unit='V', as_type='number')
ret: 6 V
